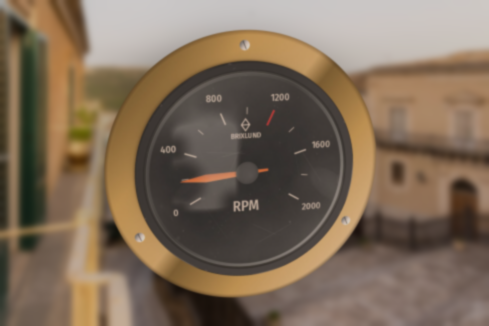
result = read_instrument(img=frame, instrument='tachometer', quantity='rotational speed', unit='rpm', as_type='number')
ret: 200 rpm
